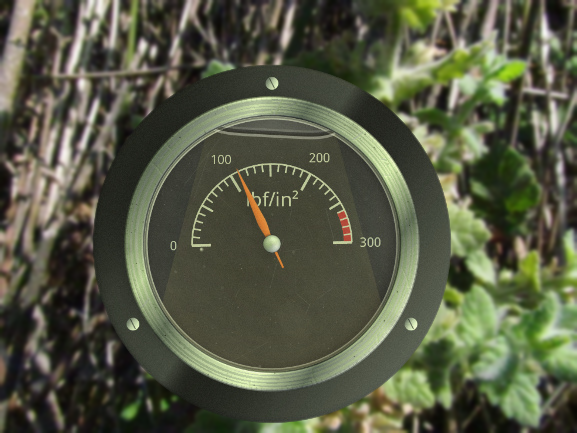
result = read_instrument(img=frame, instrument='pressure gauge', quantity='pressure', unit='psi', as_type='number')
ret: 110 psi
